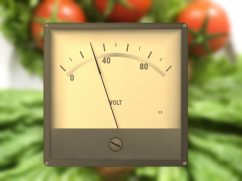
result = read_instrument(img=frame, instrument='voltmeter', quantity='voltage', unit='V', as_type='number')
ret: 30 V
